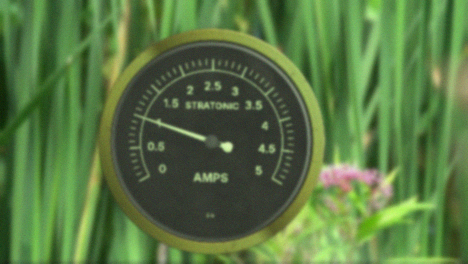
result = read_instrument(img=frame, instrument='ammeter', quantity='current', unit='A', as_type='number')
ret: 1 A
